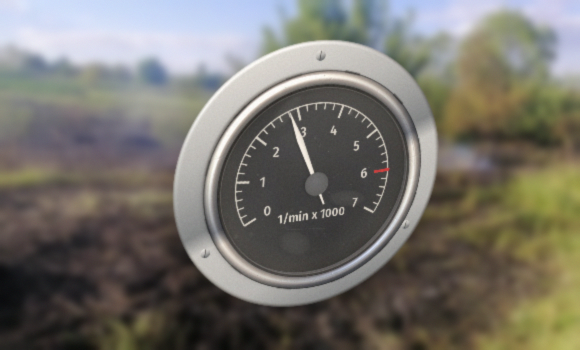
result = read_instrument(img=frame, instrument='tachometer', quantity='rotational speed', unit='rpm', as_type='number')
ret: 2800 rpm
